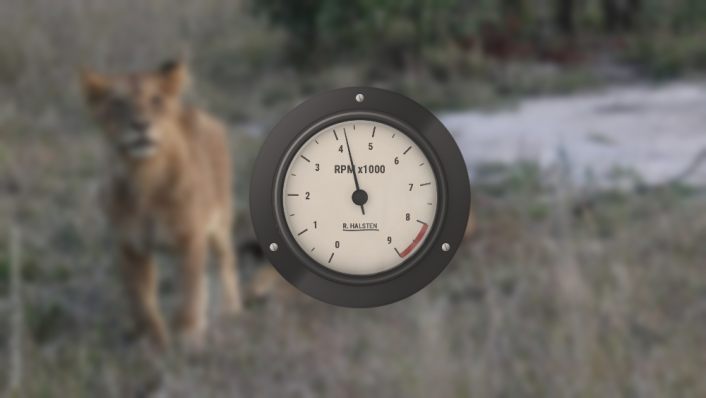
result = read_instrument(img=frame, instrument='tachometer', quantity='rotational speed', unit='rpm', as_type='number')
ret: 4250 rpm
